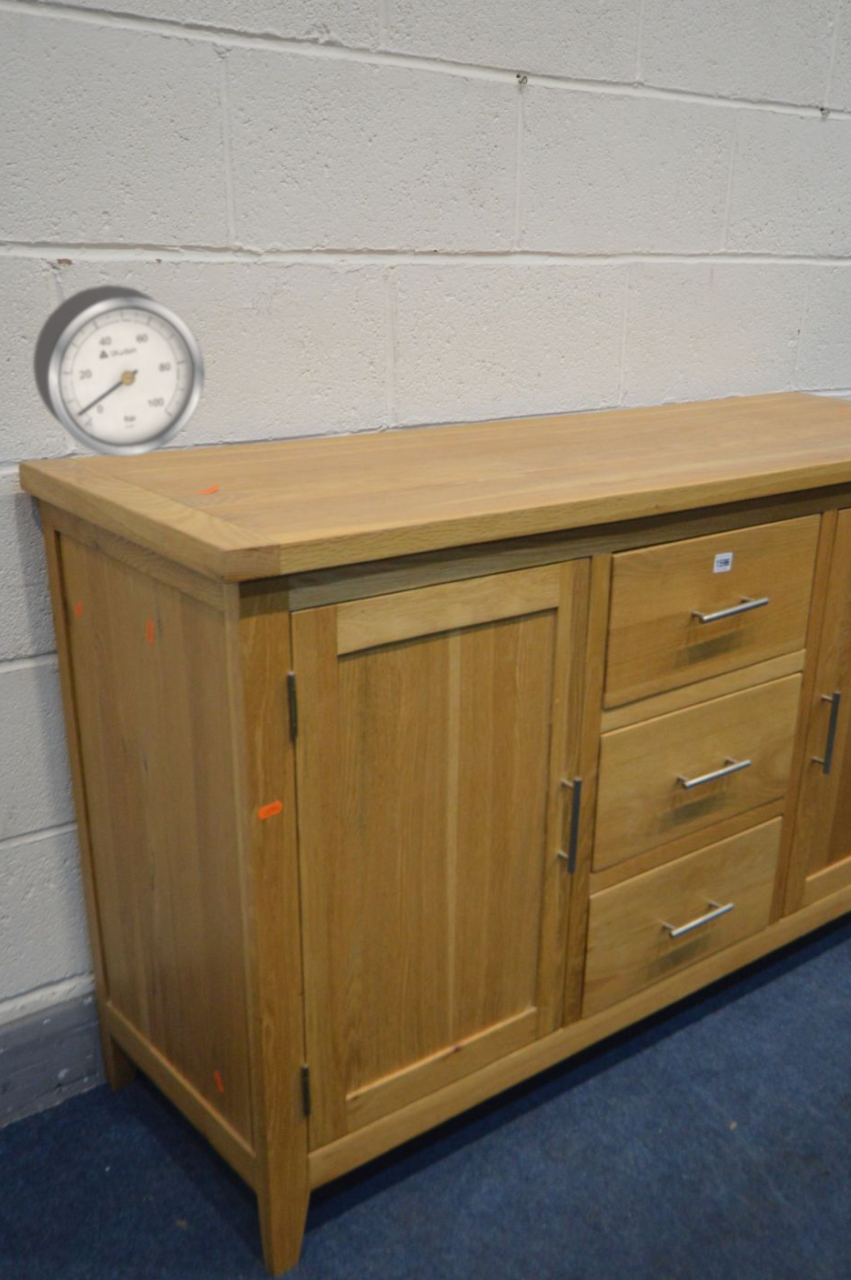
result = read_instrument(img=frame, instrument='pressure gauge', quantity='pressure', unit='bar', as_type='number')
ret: 5 bar
